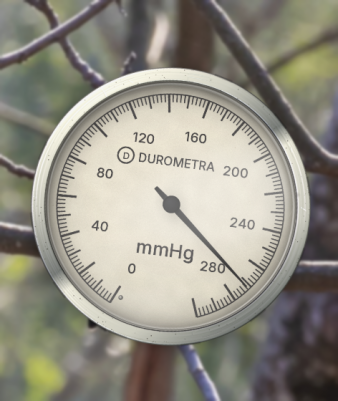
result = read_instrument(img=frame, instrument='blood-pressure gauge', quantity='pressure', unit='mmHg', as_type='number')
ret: 272 mmHg
